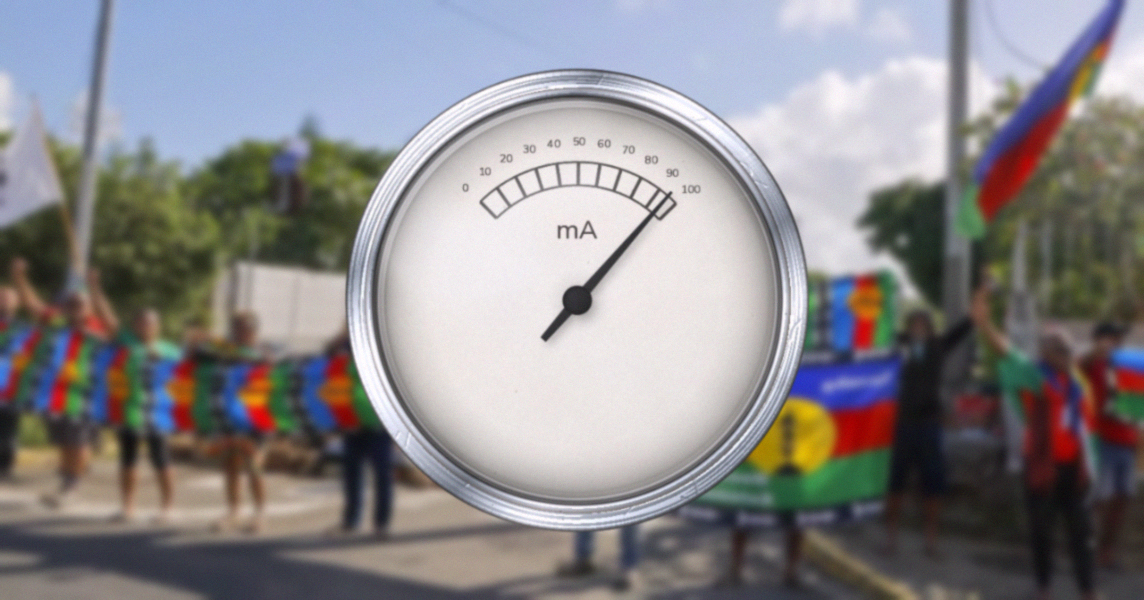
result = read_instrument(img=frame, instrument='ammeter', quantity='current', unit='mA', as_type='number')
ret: 95 mA
